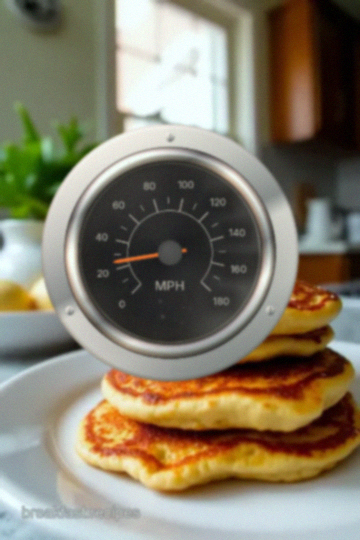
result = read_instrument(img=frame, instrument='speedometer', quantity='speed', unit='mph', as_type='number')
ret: 25 mph
